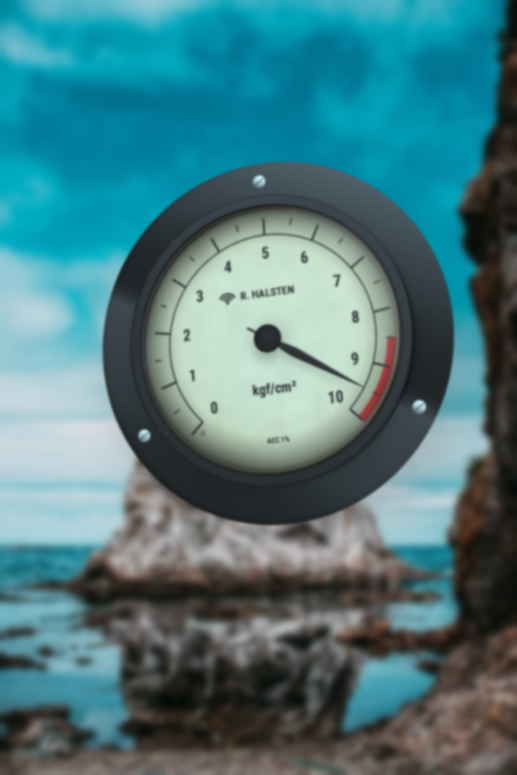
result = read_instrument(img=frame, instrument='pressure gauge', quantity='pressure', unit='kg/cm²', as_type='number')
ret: 9.5 kg/cm²
